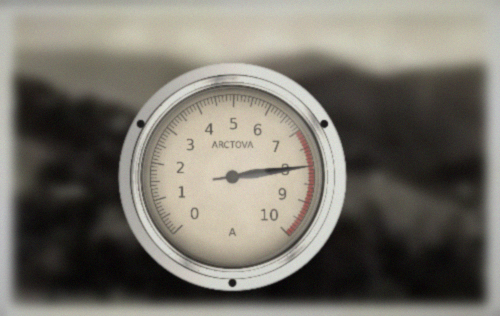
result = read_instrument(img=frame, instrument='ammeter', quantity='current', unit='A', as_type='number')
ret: 8 A
